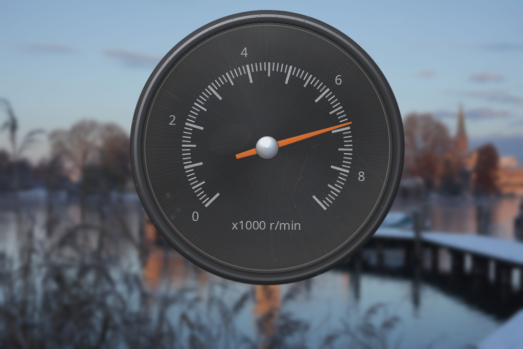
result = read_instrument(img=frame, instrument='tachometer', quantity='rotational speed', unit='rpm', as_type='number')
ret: 6900 rpm
